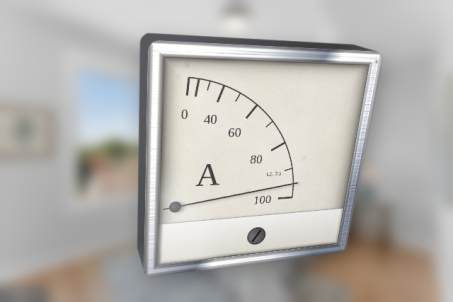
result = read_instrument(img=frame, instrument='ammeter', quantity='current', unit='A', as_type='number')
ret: 95 A
